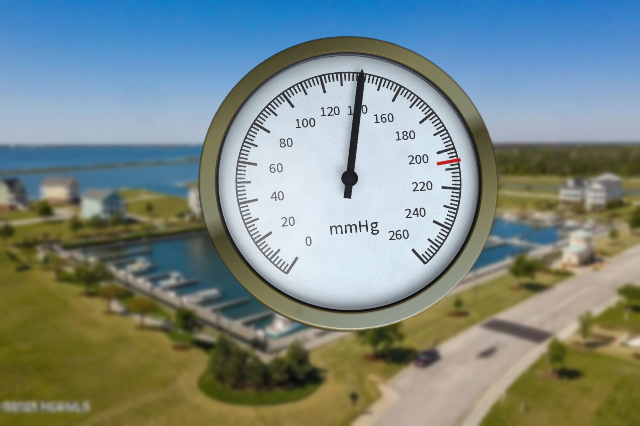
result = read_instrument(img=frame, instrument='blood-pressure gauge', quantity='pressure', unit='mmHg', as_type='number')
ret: 140 mmHg
